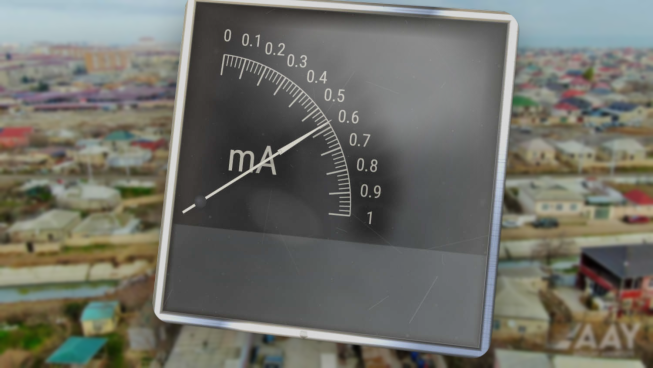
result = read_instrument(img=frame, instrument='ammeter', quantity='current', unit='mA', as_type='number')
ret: 0.58 mA
